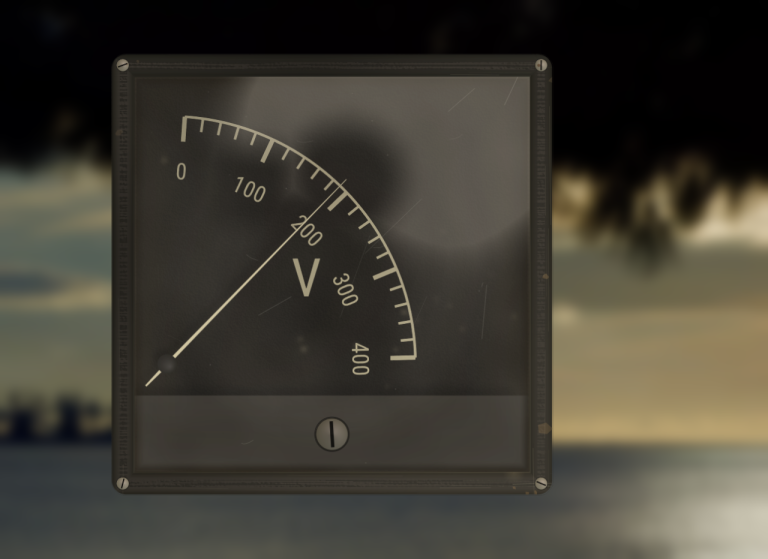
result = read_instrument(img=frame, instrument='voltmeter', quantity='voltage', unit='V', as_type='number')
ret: 190 V
